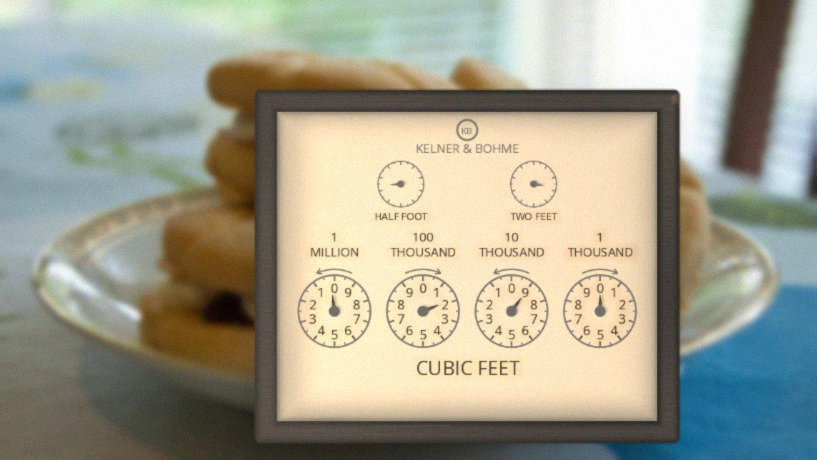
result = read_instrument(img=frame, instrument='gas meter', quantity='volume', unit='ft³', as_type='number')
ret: 19000 ft³
